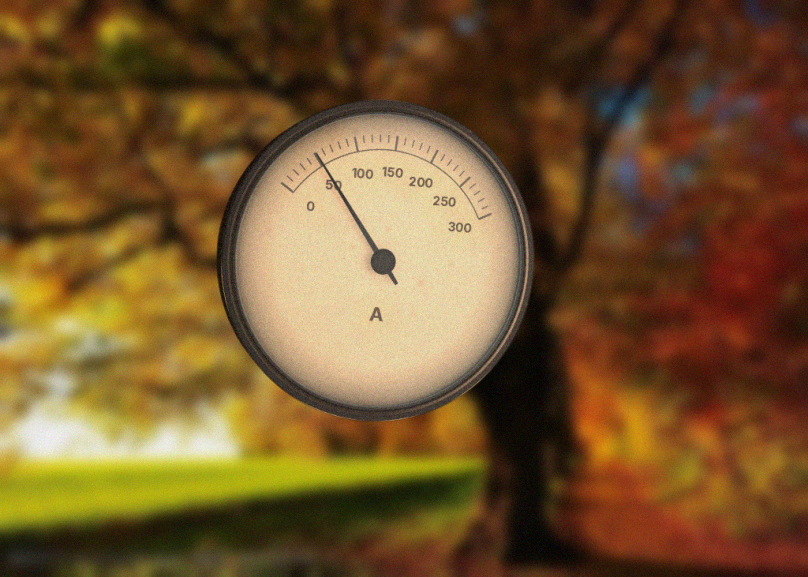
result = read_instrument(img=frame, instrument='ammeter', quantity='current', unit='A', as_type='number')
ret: 50 A
